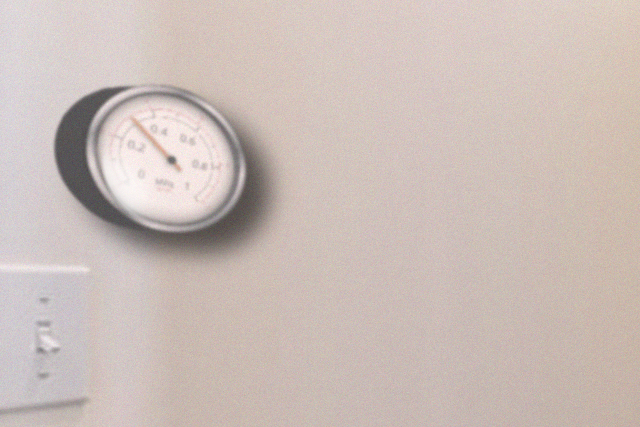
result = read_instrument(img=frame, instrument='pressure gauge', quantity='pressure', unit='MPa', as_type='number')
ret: 0.3 MPa
